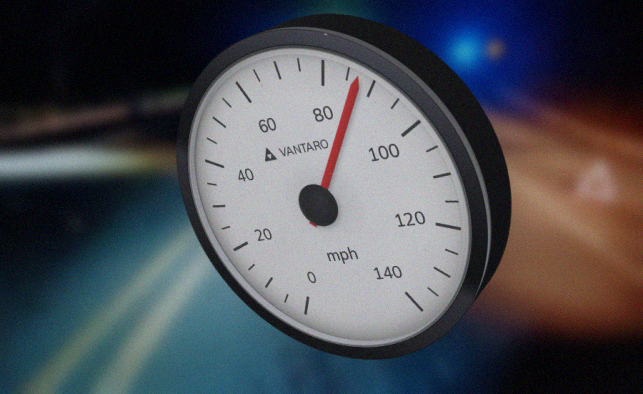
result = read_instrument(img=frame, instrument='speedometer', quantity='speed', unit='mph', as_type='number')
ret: 87.5 mph
